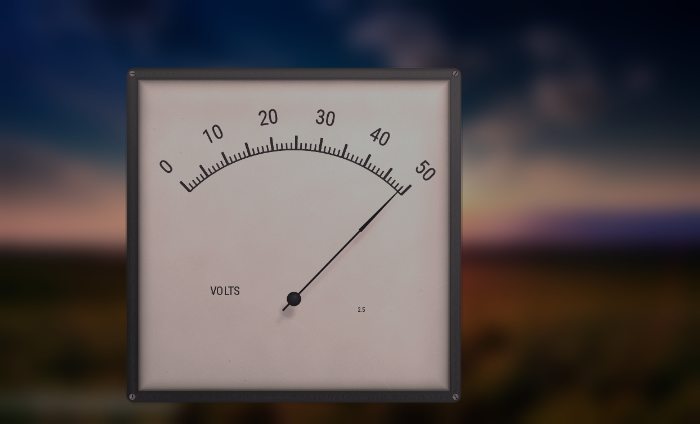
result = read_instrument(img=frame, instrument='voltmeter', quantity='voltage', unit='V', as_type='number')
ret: 49 V
